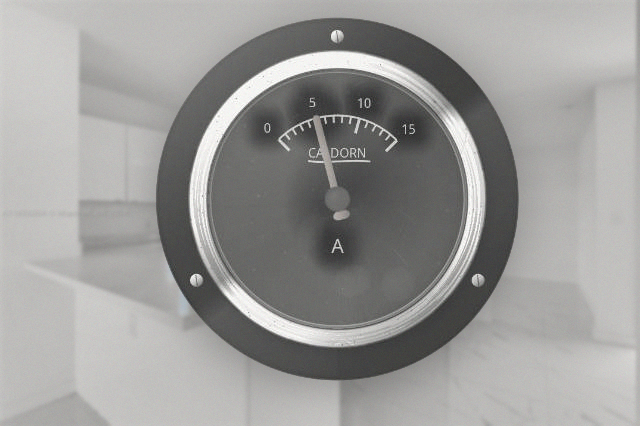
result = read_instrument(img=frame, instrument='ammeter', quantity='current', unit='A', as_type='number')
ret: 5 A
